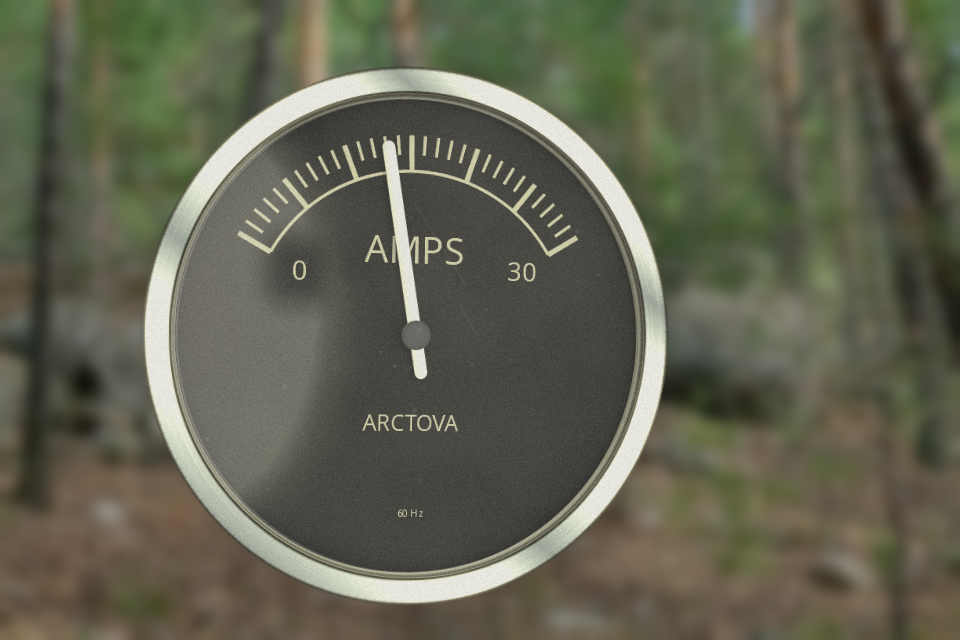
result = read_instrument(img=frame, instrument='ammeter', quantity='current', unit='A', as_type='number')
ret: 13 A
